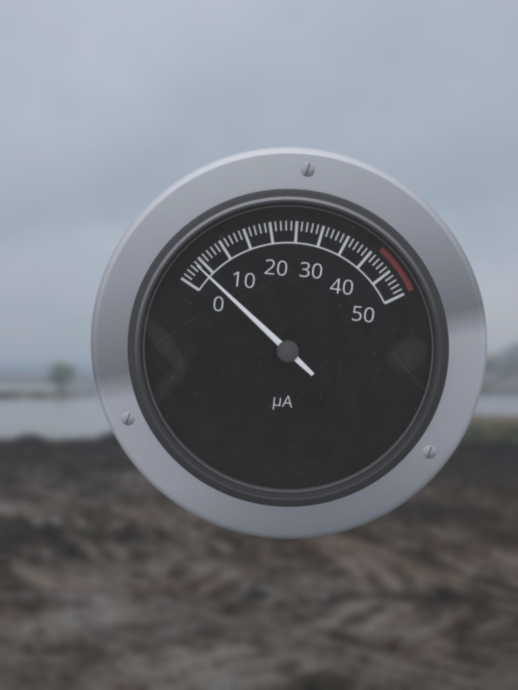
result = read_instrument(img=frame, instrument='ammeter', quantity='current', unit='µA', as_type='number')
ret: 4 µA
